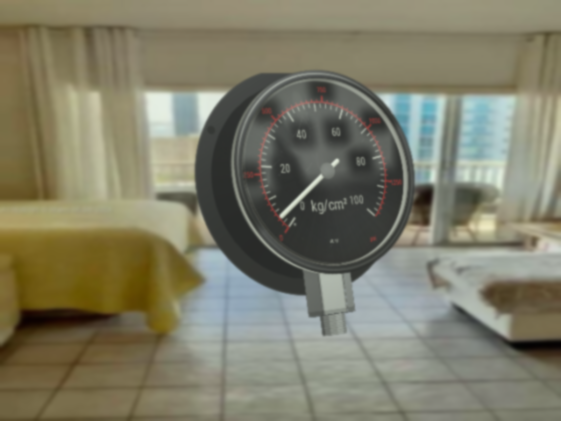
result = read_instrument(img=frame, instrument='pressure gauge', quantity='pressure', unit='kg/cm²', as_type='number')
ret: 4 kg/cm²
